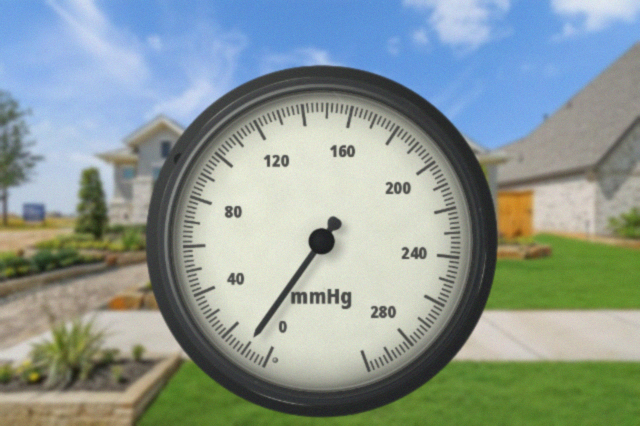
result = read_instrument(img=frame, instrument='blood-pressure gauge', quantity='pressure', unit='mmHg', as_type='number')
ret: 10 mmHg
